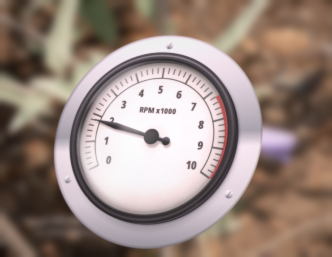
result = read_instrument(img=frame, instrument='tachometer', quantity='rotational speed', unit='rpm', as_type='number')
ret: 1800 rpm
